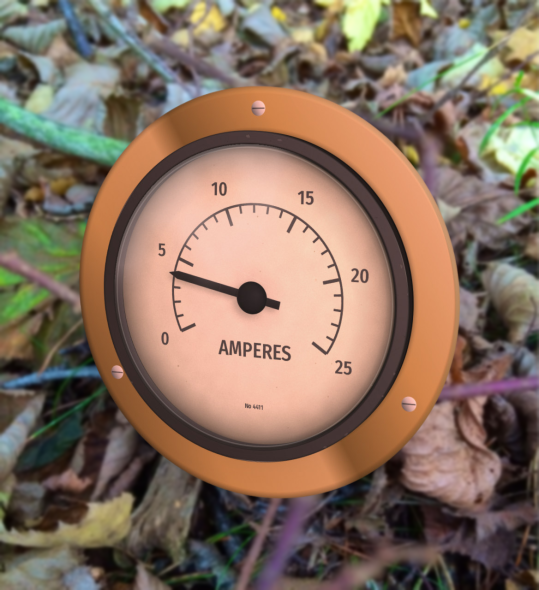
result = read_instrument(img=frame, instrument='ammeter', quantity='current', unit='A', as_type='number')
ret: 4 A
